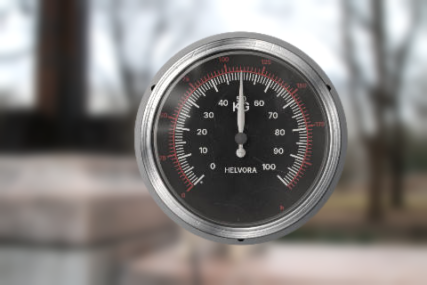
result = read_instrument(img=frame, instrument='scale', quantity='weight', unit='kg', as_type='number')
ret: 50 kg
